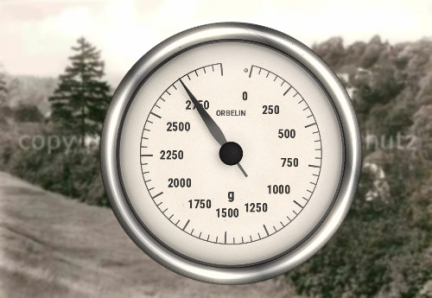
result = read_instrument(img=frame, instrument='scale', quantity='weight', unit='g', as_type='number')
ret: 2750 g
